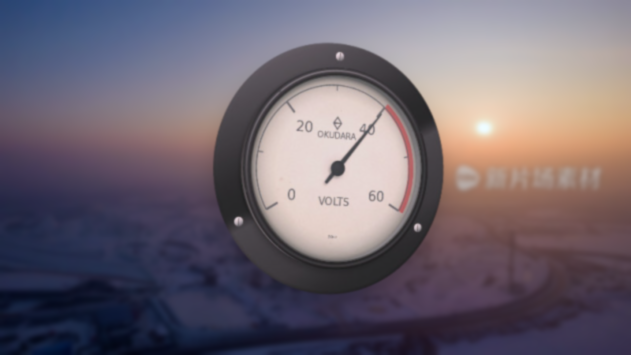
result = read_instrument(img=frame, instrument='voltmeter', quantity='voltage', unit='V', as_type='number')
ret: 40 V
